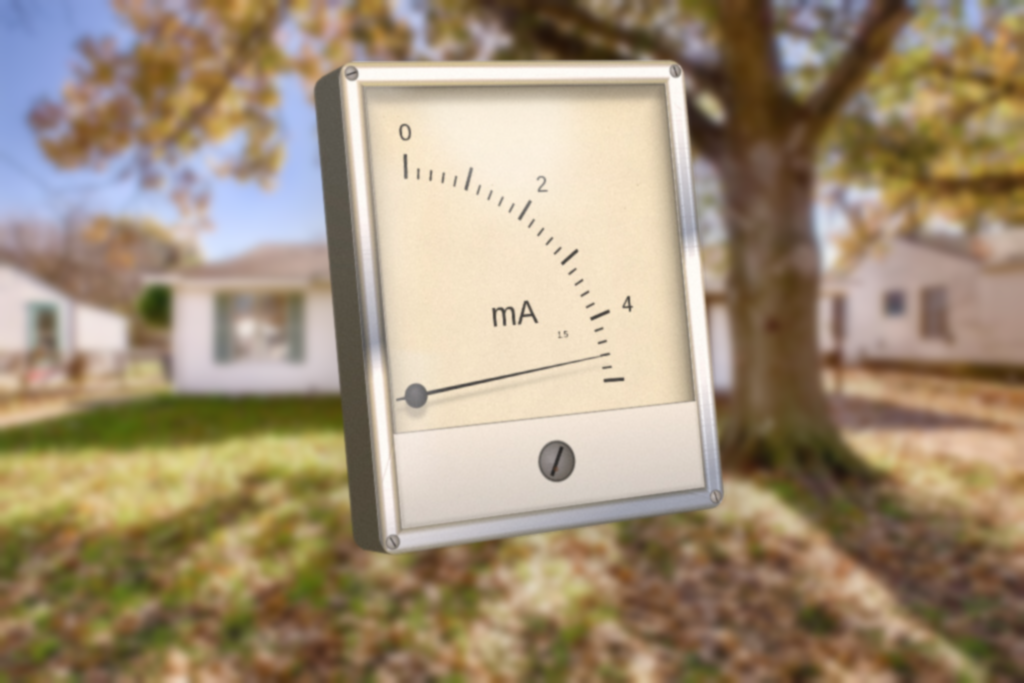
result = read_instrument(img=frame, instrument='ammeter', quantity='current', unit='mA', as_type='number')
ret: 4.6 mA
